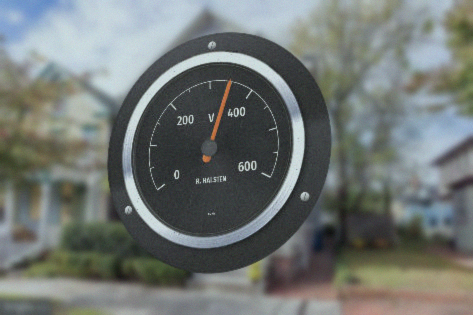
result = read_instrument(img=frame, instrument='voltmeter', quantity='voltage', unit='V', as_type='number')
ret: 350 V
